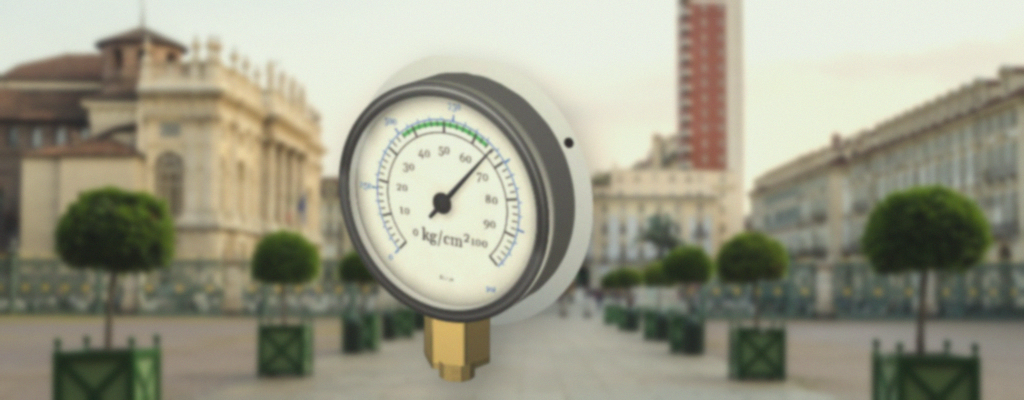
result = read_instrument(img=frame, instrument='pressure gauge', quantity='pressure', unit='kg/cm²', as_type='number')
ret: 66 kg/cm²
